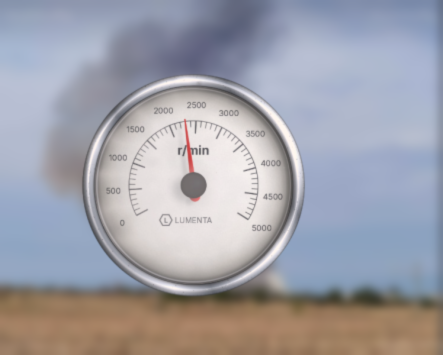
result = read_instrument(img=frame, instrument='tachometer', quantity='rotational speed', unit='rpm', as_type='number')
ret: 2300 rpm
